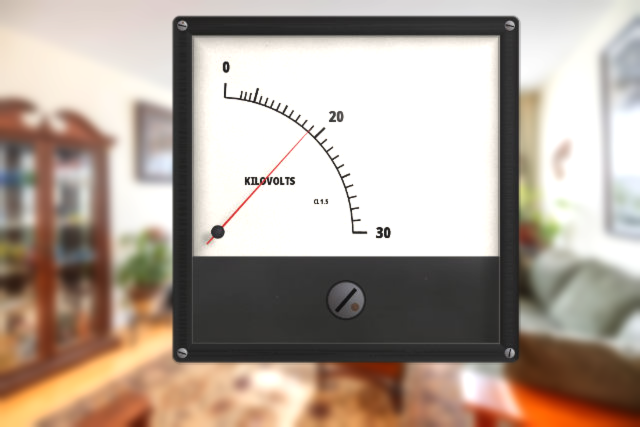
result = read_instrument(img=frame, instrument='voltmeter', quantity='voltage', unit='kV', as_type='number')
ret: 19 kV
